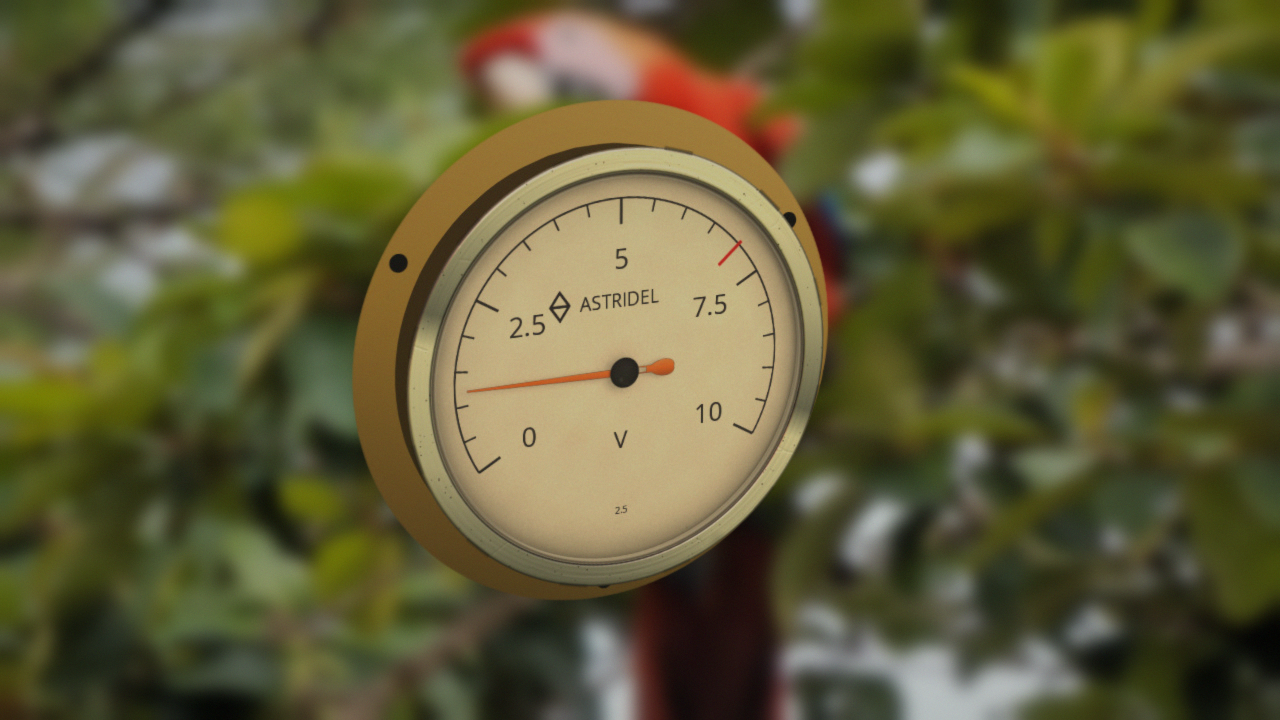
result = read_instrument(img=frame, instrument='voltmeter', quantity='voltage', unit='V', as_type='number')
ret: 1.25 V
